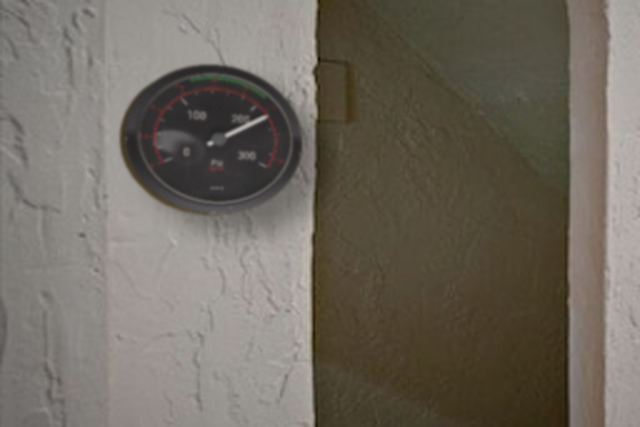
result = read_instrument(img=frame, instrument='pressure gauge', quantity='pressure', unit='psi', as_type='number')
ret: 220 psi
